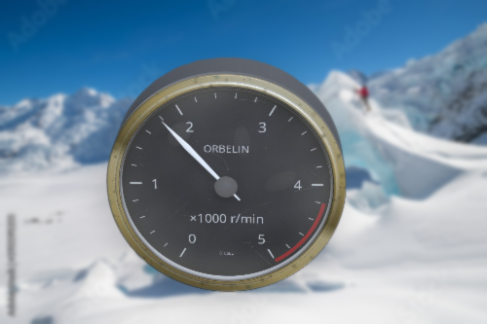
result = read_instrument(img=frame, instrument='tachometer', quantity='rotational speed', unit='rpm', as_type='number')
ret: 1800 rpm
